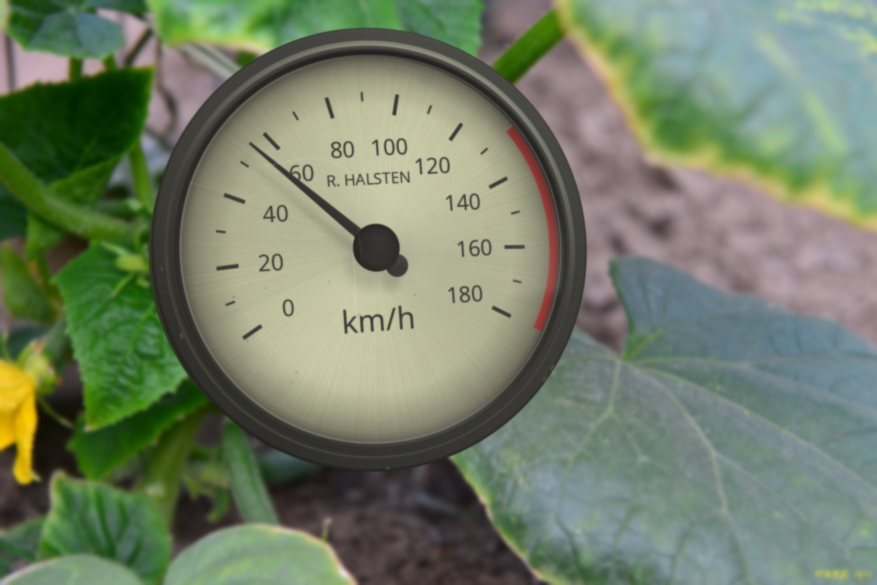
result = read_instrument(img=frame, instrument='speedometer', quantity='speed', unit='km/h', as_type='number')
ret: 55 km/h
